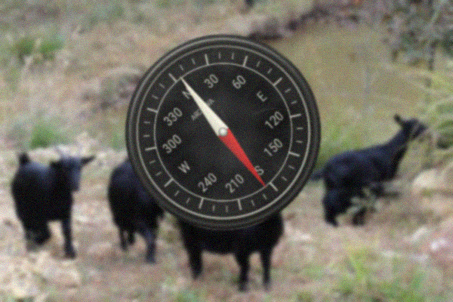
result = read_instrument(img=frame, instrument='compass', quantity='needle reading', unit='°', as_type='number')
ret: 185 °
